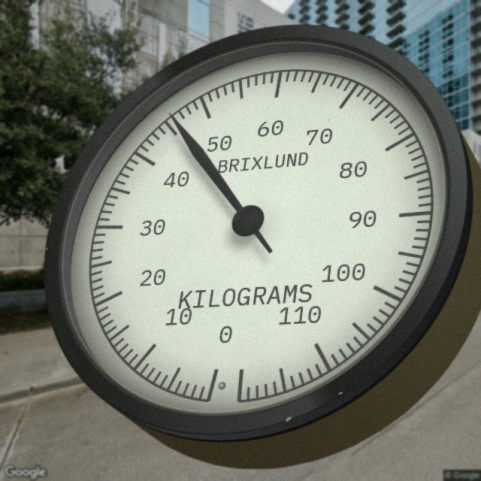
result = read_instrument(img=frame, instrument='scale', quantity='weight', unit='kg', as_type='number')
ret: 46 kg
